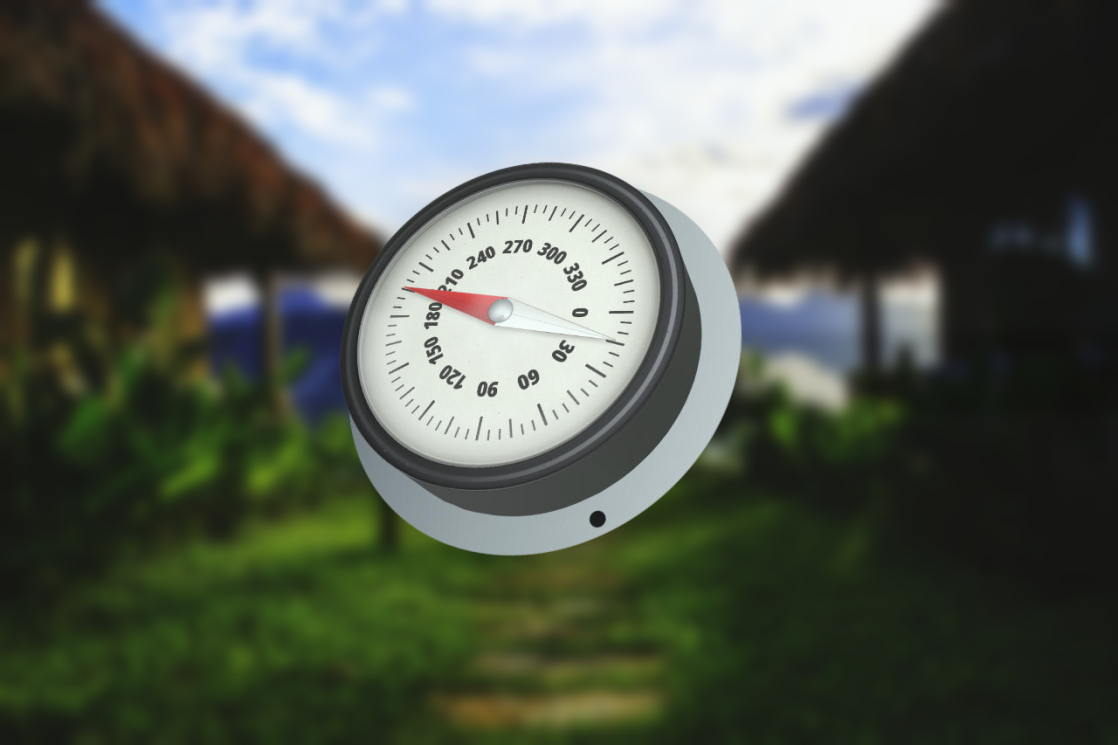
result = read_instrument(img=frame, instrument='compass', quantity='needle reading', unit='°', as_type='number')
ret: 195 °
